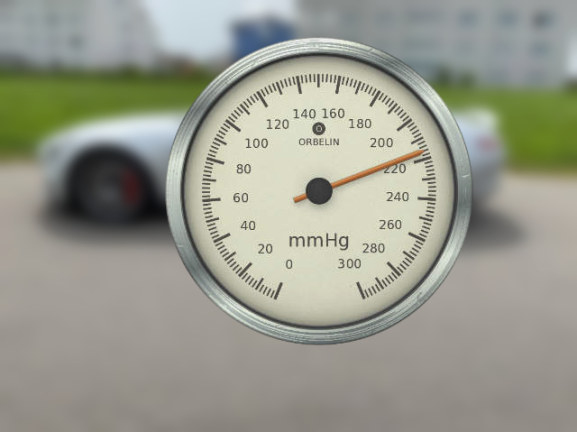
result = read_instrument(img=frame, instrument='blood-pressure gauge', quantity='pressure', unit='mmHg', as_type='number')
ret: 216 mmHg
